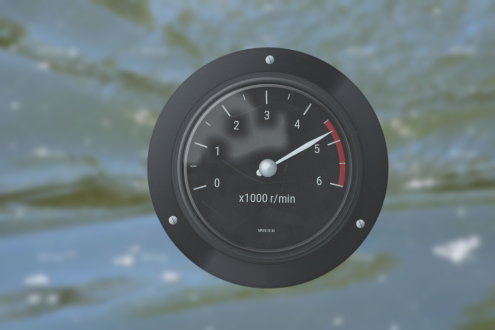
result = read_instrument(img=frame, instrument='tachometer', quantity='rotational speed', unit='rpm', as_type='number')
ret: 4750 rpm
